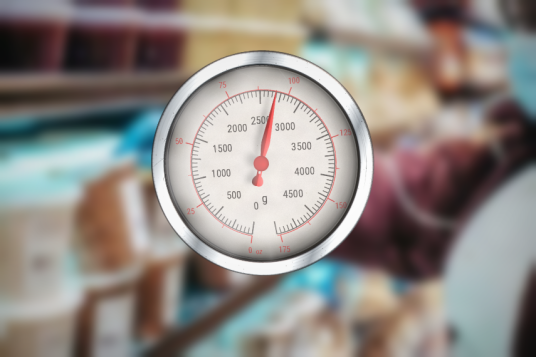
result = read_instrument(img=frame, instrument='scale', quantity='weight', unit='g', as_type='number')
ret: 2700 g
